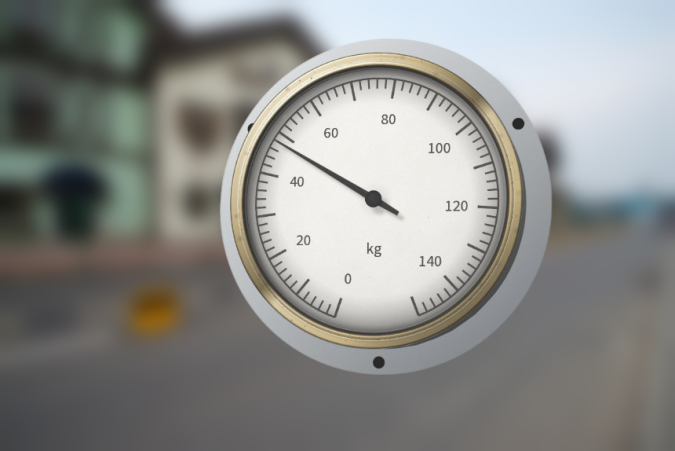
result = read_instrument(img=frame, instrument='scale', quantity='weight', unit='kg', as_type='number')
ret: 48 kg
